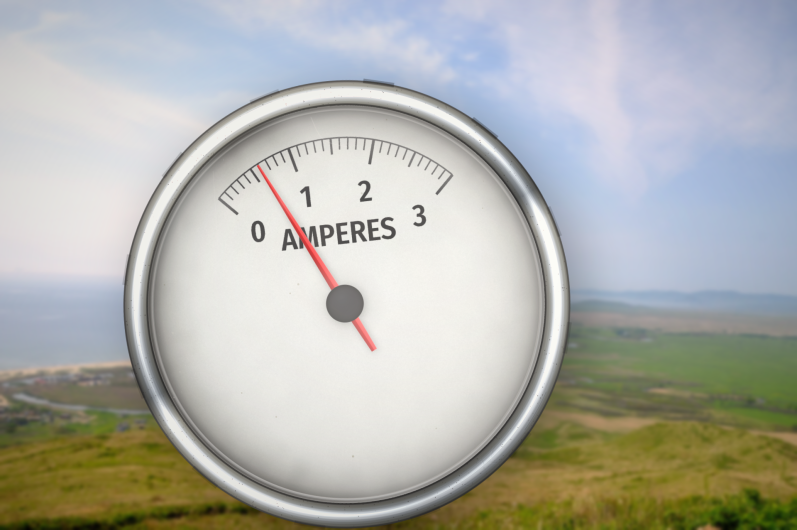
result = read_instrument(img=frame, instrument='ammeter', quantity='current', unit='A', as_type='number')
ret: 0.6 A
